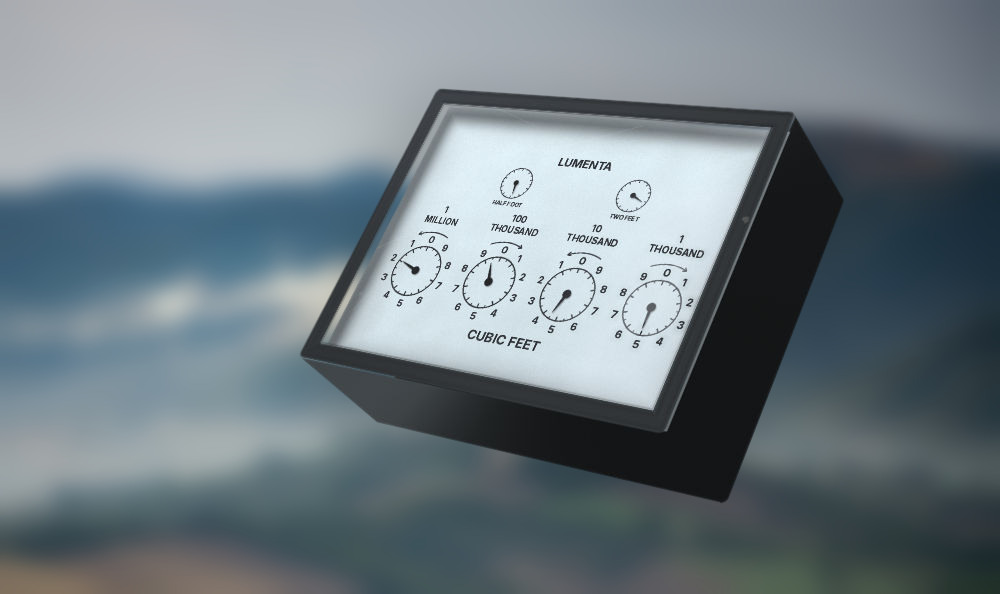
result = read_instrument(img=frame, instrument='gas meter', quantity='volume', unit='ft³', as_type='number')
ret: 194500 ft³
